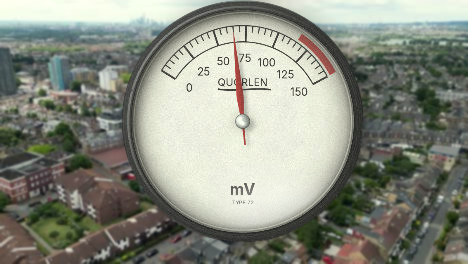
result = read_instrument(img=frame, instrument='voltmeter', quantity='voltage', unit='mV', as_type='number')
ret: 65 mV
